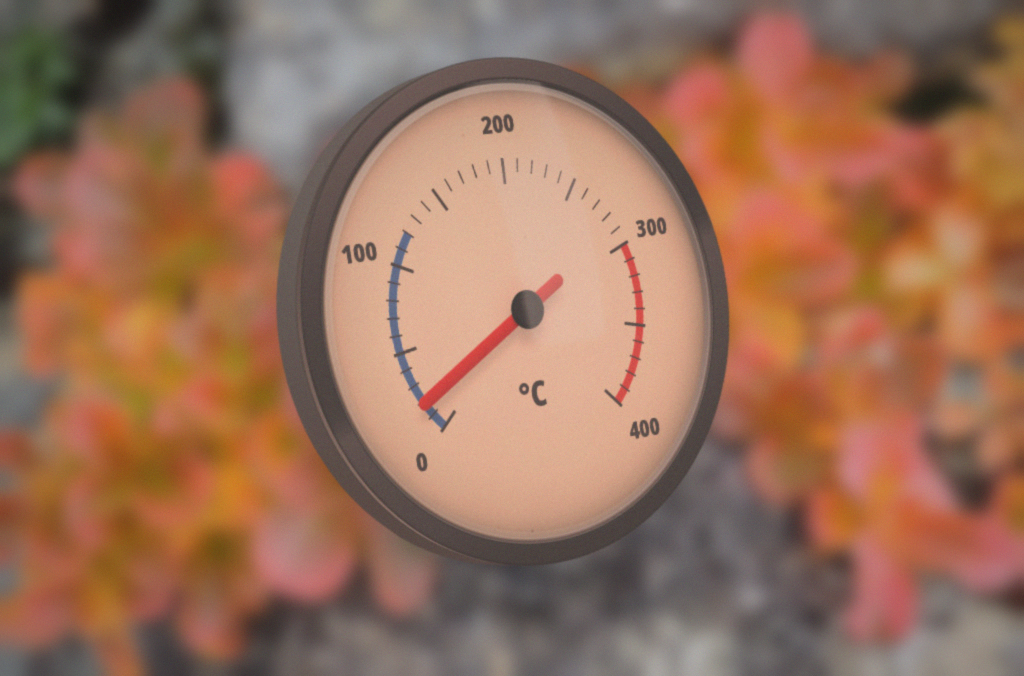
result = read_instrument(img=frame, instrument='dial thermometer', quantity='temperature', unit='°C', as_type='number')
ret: 20 °C
